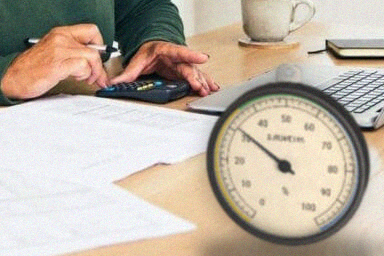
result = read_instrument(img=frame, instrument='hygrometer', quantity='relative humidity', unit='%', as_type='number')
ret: 32 %
